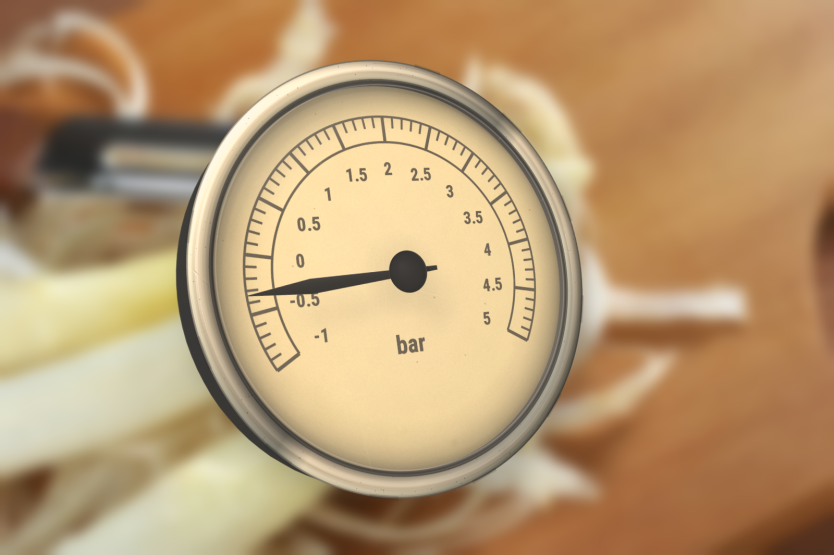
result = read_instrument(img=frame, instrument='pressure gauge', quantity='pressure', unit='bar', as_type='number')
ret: -0.35 bar
